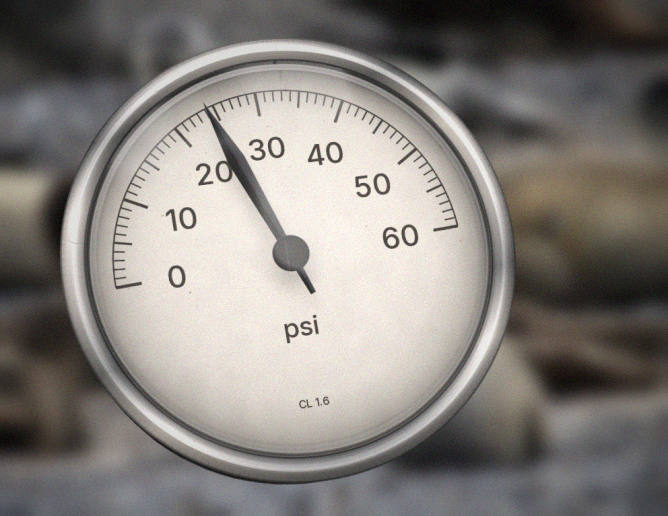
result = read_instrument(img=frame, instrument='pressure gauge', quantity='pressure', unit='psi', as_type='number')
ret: 24 psi
